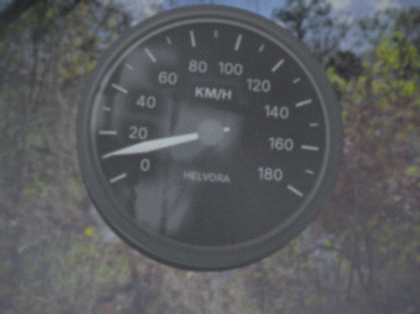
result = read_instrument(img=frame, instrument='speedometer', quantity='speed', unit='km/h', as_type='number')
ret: 10 km/h
